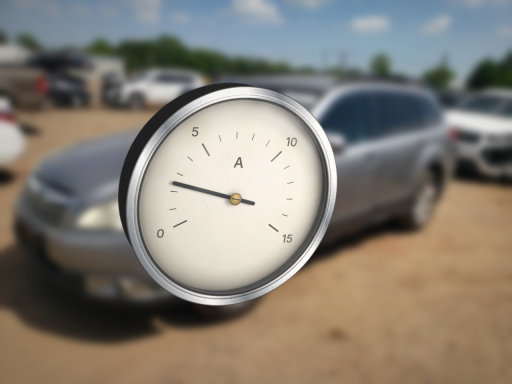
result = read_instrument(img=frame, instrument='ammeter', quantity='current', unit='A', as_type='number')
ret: 2.5 A
